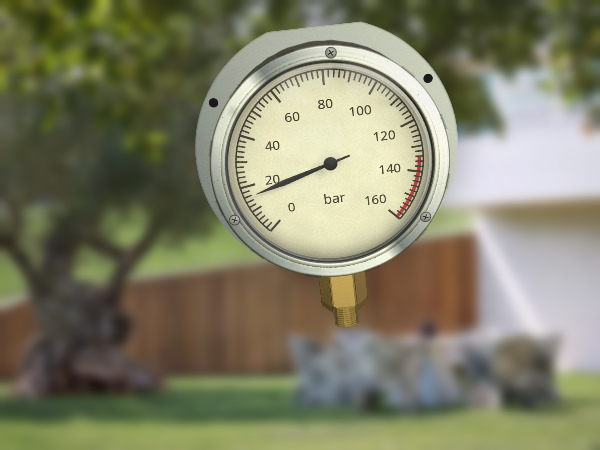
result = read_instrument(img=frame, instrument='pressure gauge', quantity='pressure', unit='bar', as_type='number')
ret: 16 bar
